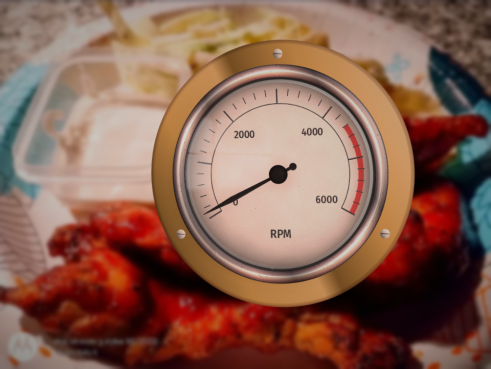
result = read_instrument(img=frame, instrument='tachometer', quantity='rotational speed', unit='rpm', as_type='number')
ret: 100 rpm
